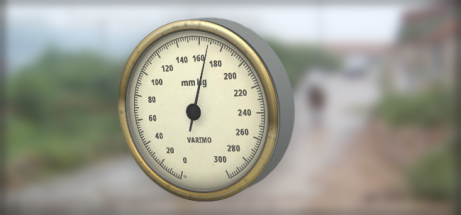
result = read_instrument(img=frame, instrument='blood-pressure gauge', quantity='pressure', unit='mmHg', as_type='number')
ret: 170 mmHg
